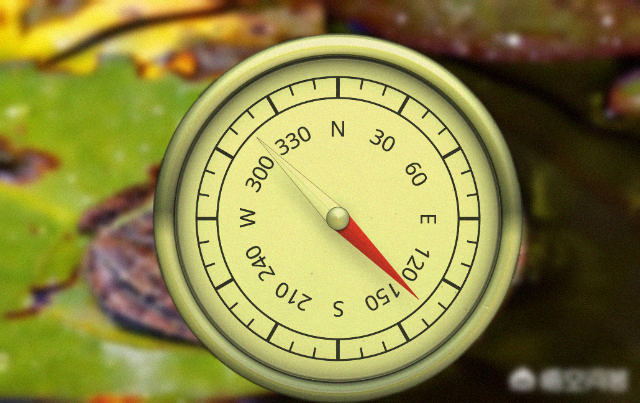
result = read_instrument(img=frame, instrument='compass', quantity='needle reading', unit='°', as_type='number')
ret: 135 °
